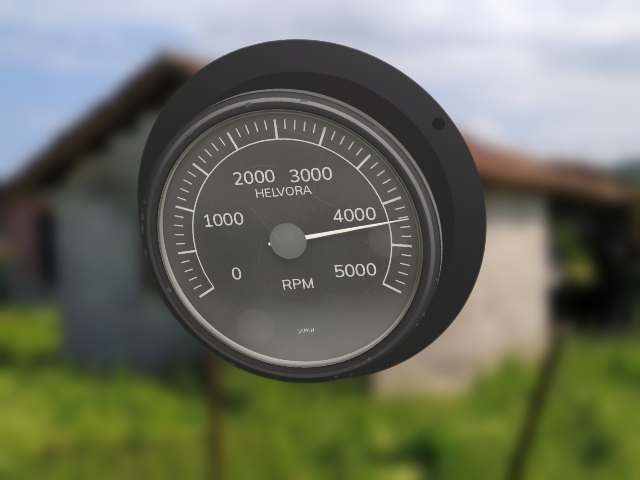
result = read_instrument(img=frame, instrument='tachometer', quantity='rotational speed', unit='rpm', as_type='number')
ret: 4200 rpm
